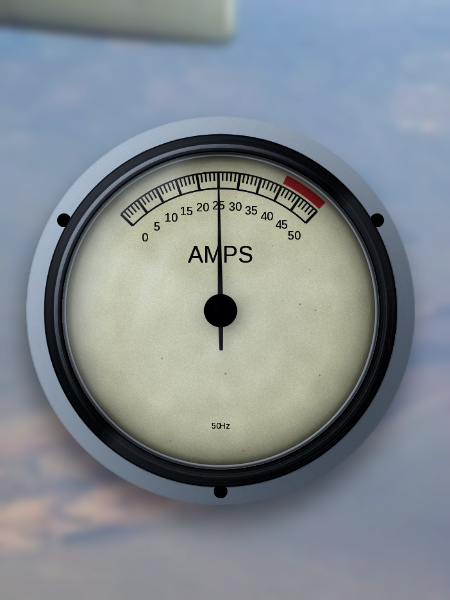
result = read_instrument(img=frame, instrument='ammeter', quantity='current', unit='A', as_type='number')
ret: 25 A
